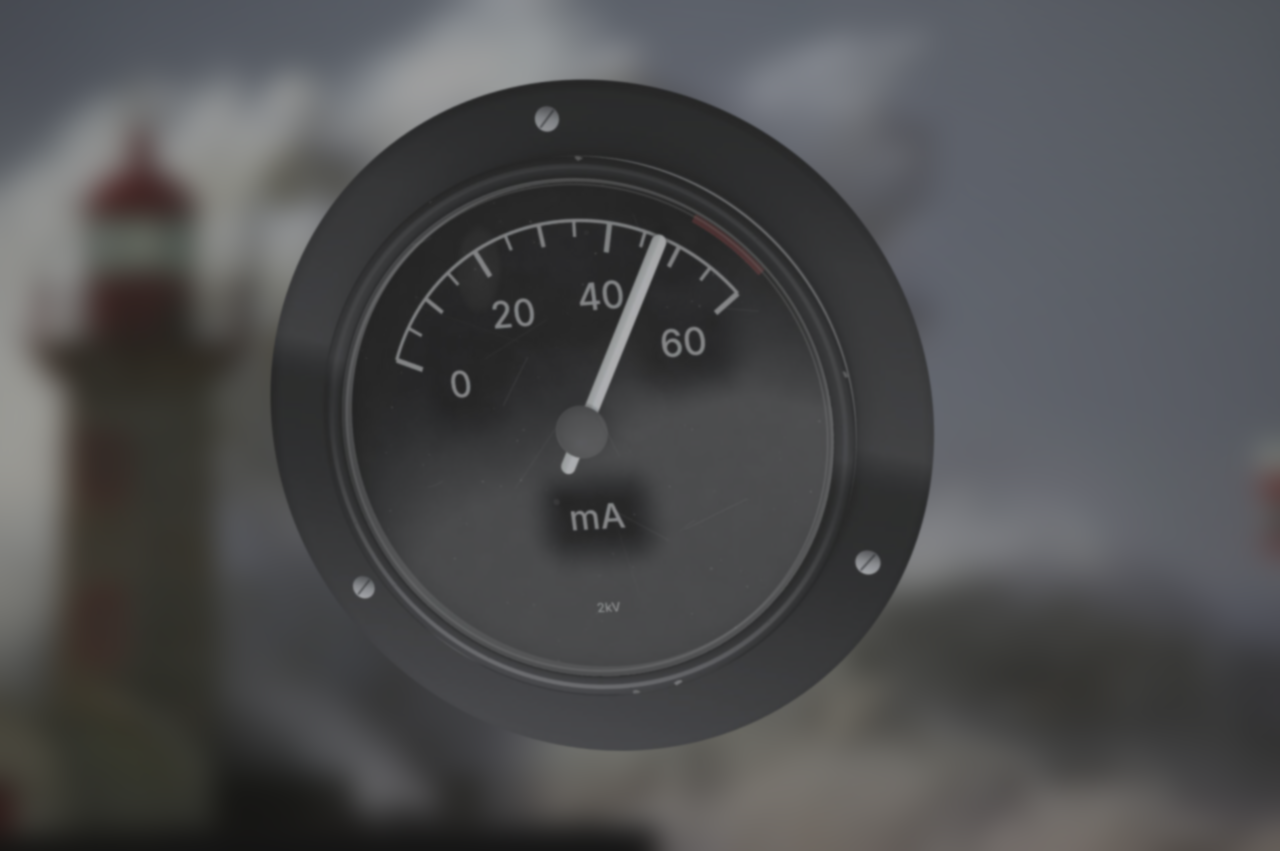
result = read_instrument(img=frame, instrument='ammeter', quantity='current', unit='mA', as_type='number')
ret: 47.5 mA
